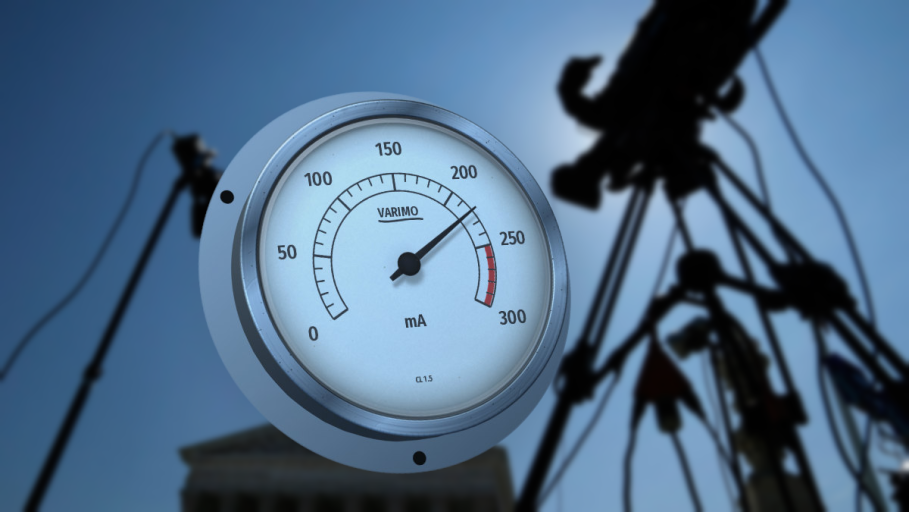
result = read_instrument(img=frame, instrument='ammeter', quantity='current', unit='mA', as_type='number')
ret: 220 mA
